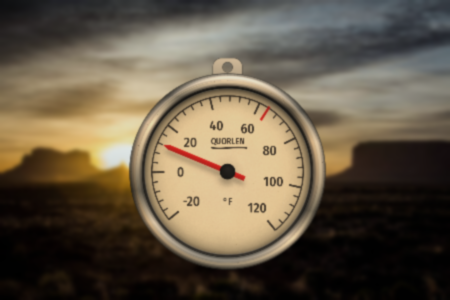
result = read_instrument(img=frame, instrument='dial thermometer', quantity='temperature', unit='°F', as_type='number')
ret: 12 °F
